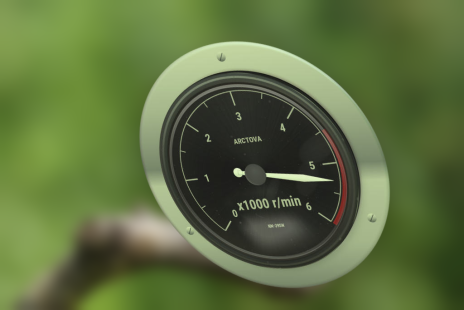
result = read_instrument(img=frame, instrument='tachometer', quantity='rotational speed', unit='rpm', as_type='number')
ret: 5250 rpm
